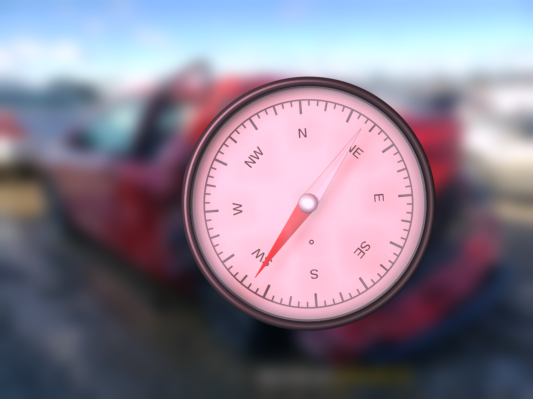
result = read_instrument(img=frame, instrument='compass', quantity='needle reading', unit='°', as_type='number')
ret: 220 °
